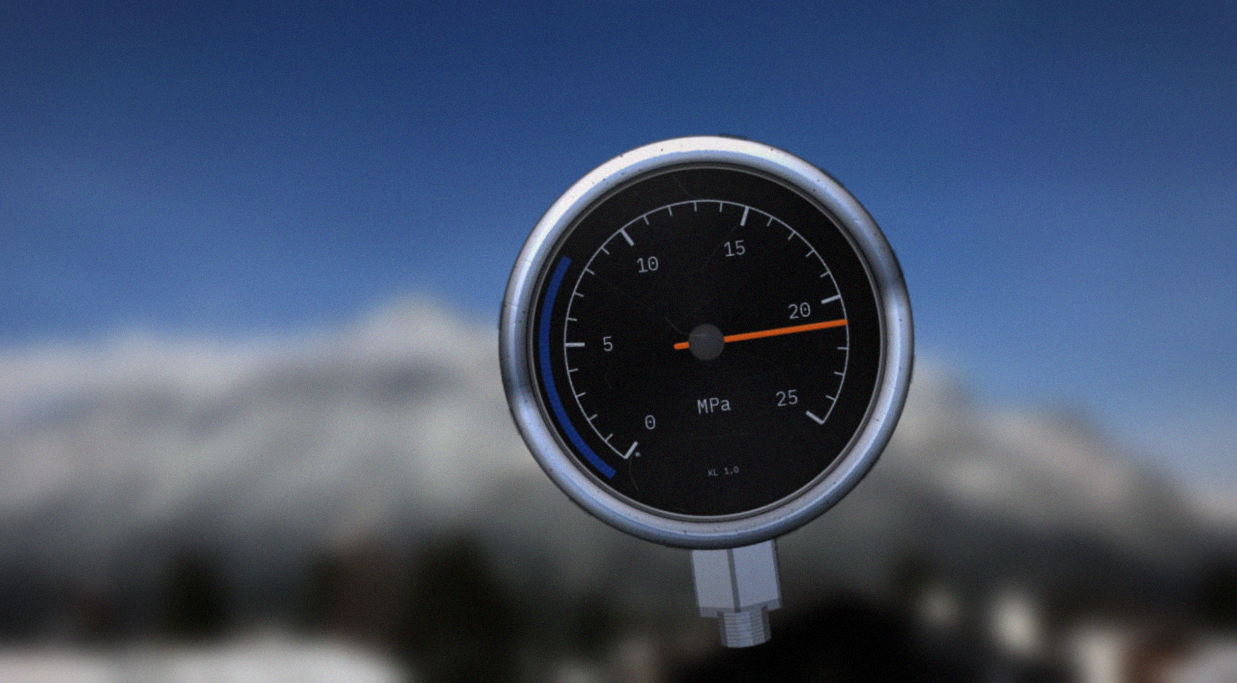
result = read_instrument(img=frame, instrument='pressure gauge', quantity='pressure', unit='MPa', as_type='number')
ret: 21 MPa
